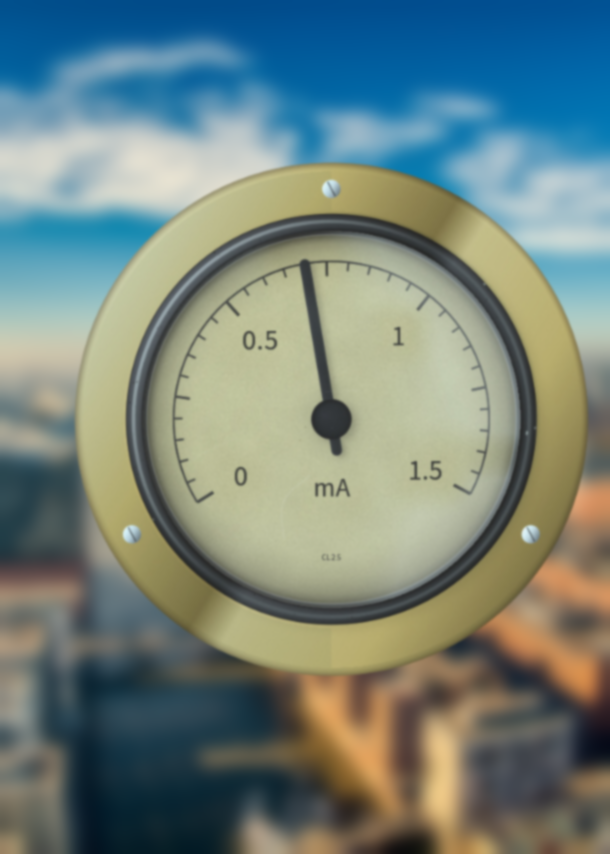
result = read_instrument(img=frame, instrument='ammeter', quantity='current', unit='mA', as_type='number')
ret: 0.7 mA
